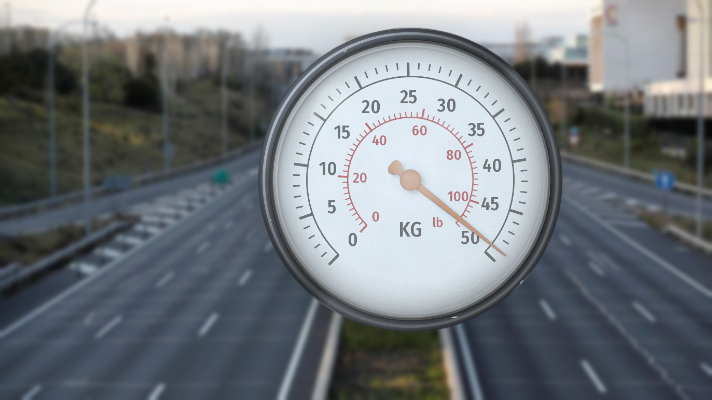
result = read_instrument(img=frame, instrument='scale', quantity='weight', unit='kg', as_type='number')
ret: 49 kg
